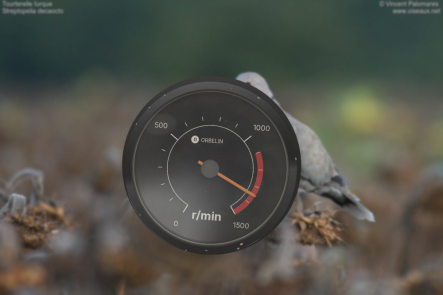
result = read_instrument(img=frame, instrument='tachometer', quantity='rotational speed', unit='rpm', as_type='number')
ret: 1350 rpm
